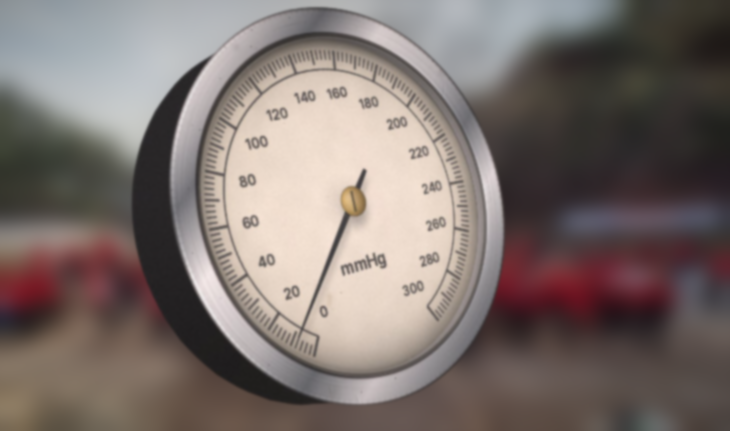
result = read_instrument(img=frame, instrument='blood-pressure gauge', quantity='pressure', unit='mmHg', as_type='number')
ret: 10 mmHg
